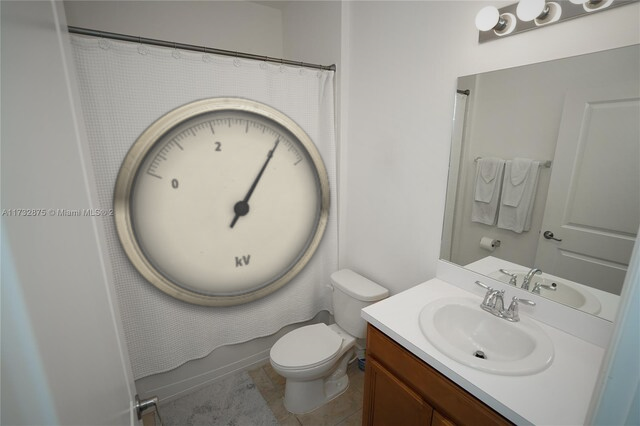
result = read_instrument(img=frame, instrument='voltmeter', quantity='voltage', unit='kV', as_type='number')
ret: 4 kV
